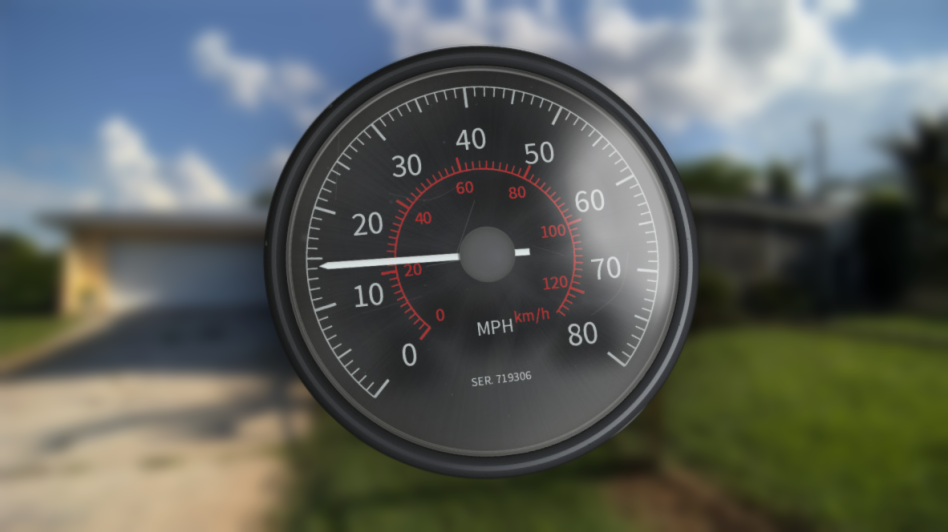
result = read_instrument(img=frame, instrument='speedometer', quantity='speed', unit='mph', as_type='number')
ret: 14 mph
